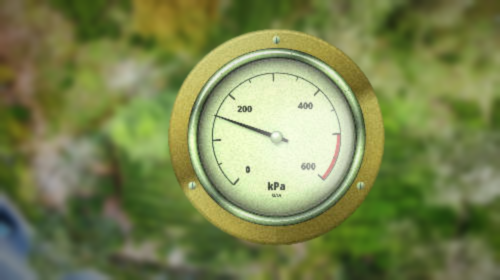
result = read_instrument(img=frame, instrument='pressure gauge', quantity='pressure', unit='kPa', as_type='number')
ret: 150 kPa
